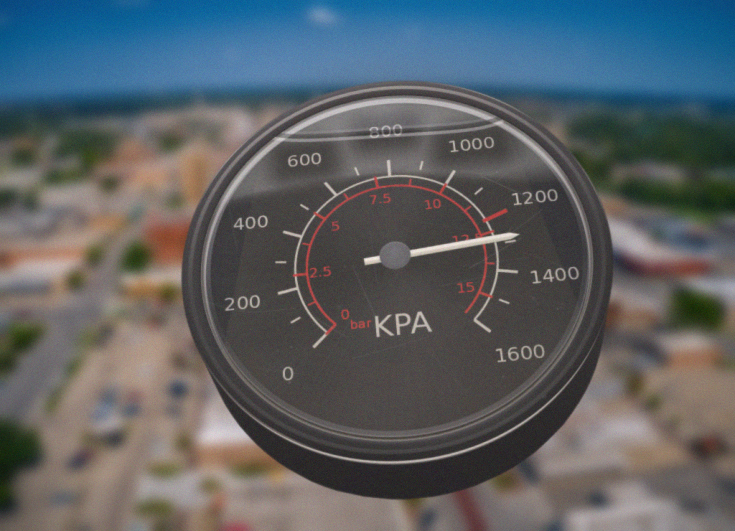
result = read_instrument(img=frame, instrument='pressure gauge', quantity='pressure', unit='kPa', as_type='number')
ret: 1300 kPa
